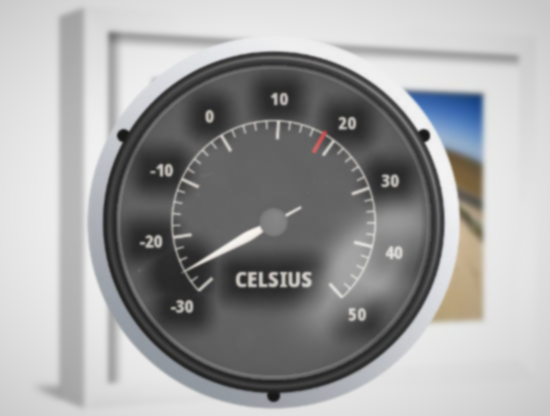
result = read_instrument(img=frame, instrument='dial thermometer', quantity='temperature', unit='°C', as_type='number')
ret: -26 °C
